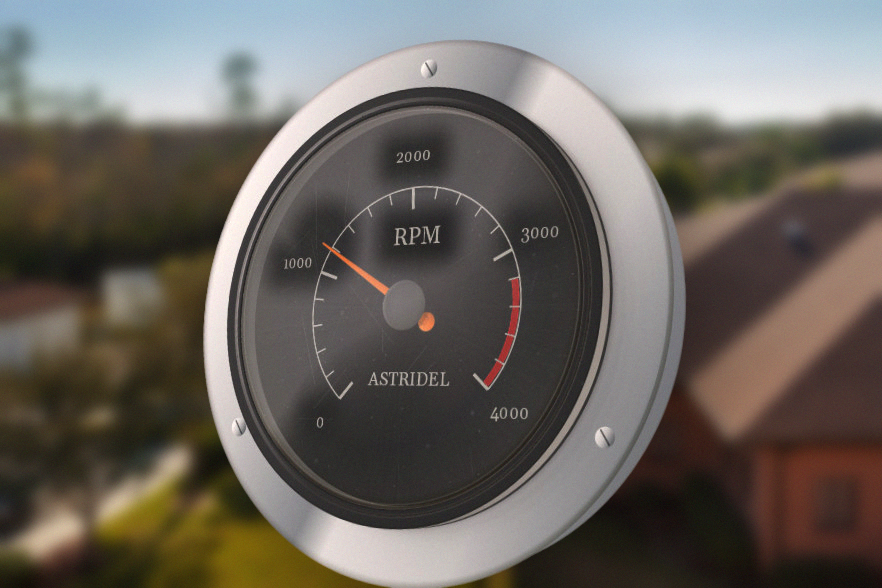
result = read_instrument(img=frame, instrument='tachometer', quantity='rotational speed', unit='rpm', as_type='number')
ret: 1200 rpm
